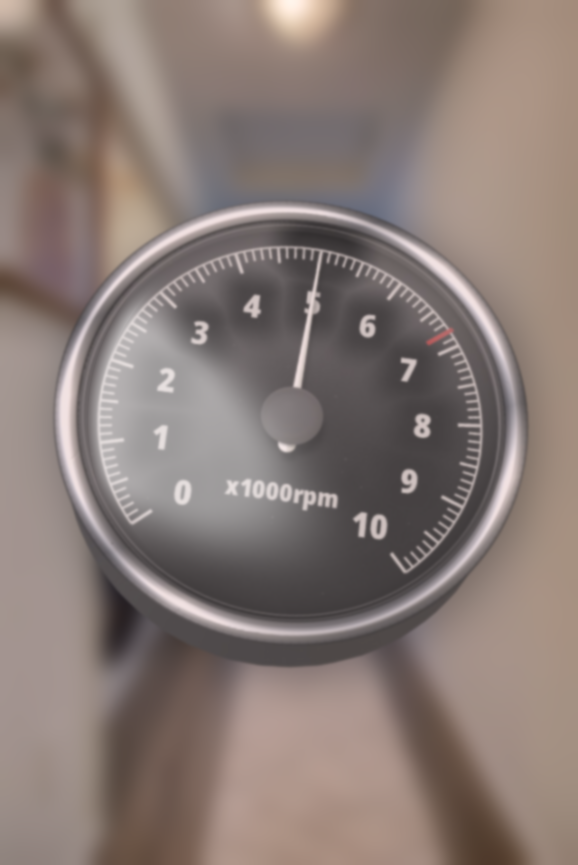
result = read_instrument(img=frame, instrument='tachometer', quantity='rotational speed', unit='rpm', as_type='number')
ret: 5000 rpm
